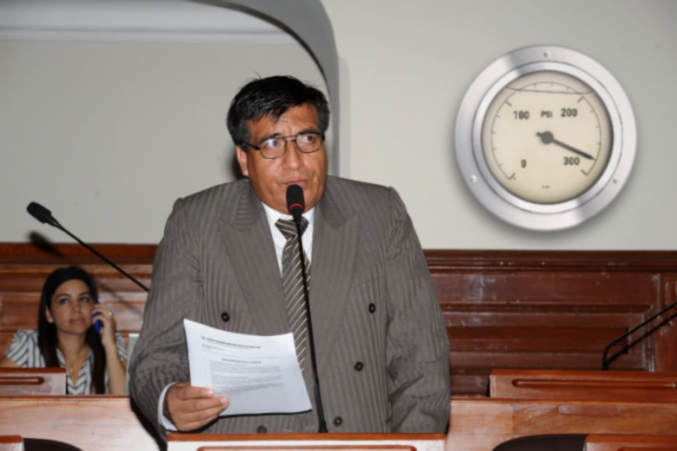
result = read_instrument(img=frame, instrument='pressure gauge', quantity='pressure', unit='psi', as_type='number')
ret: 280 psi
